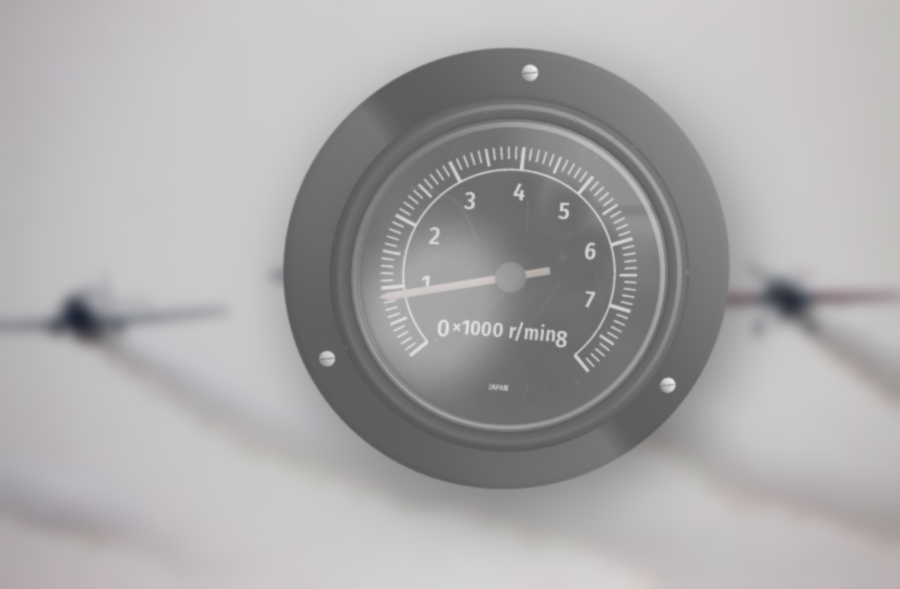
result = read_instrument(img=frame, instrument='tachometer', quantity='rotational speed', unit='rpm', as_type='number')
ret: 900 rpm
